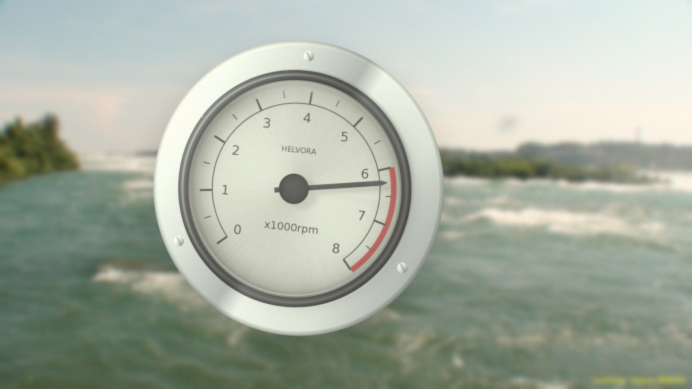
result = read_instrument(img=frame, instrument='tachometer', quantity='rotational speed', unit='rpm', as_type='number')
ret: 6250 rpm
